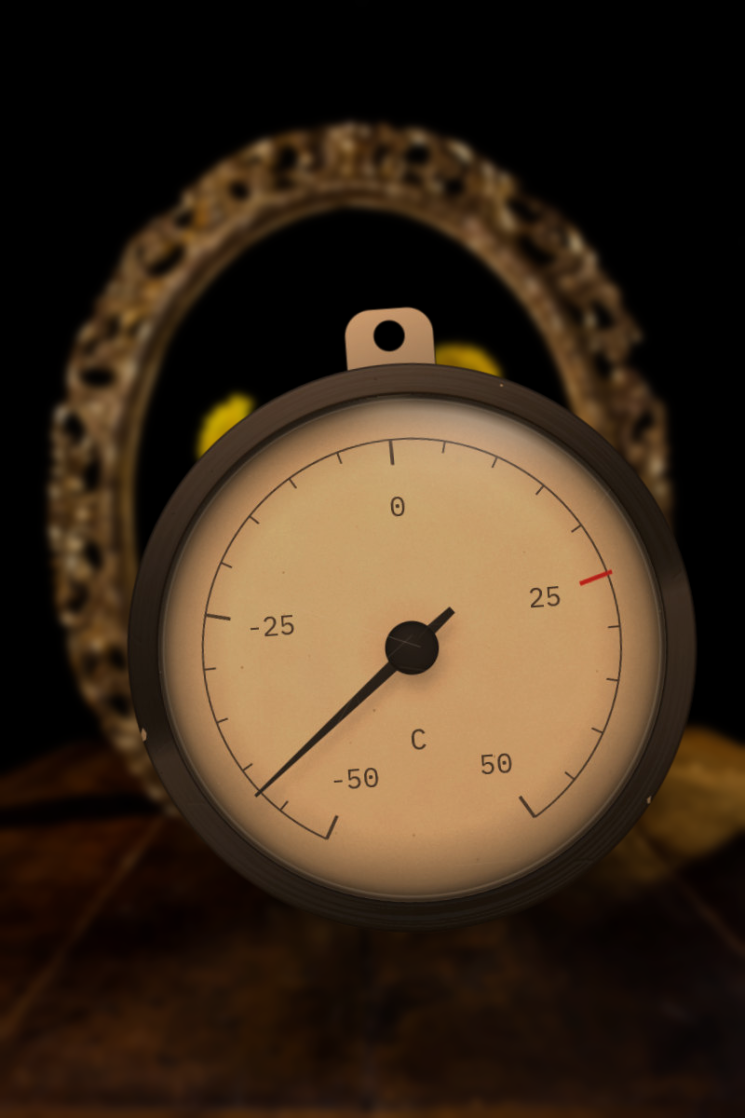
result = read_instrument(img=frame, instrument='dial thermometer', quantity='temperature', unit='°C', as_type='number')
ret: -42.5 °C
